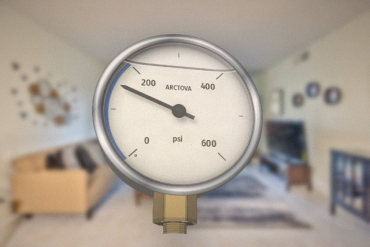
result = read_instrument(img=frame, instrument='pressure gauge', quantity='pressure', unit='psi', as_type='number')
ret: 150 psi
